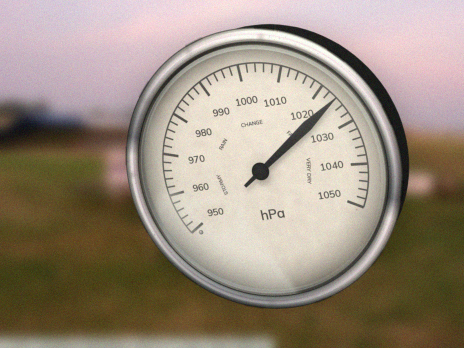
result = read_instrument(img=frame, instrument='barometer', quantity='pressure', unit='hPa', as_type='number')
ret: 1024 hPa
